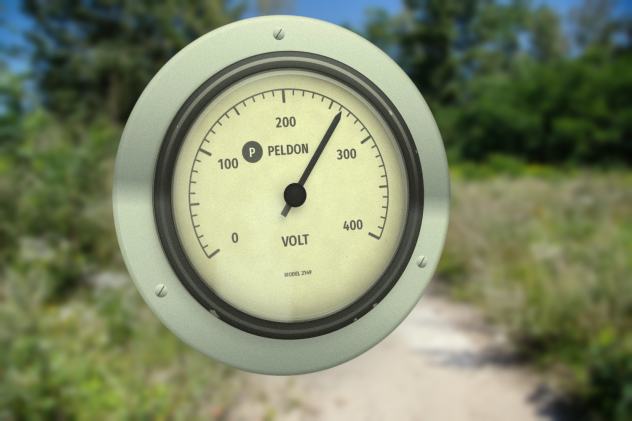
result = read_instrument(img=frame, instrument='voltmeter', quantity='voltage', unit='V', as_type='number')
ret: 260 V
